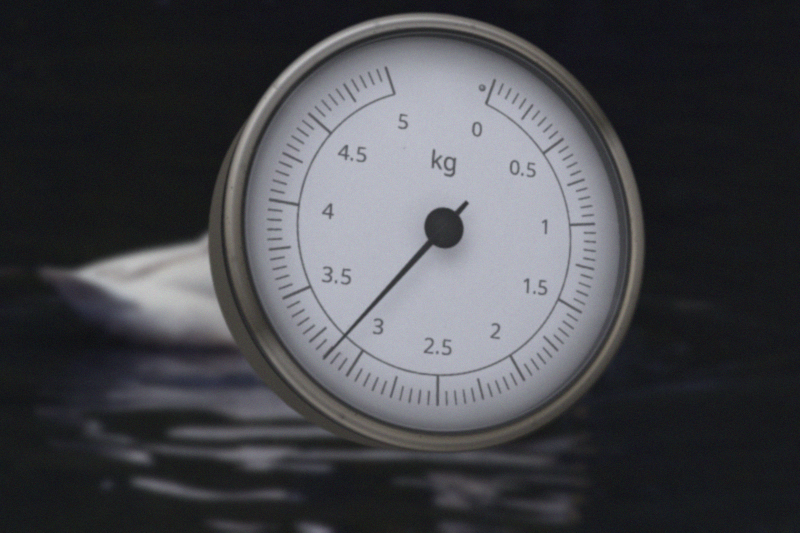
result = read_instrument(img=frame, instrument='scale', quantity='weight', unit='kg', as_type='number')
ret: 3.15 kg
